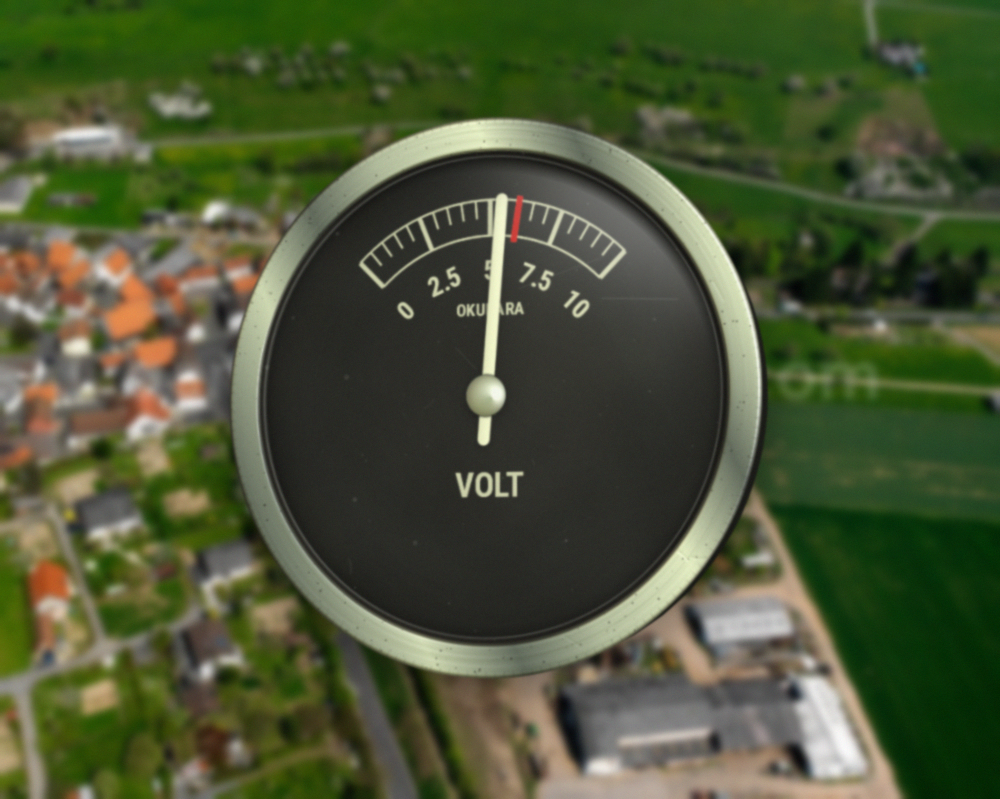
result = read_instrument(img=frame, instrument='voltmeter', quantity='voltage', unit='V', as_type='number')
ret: 5.5 V
